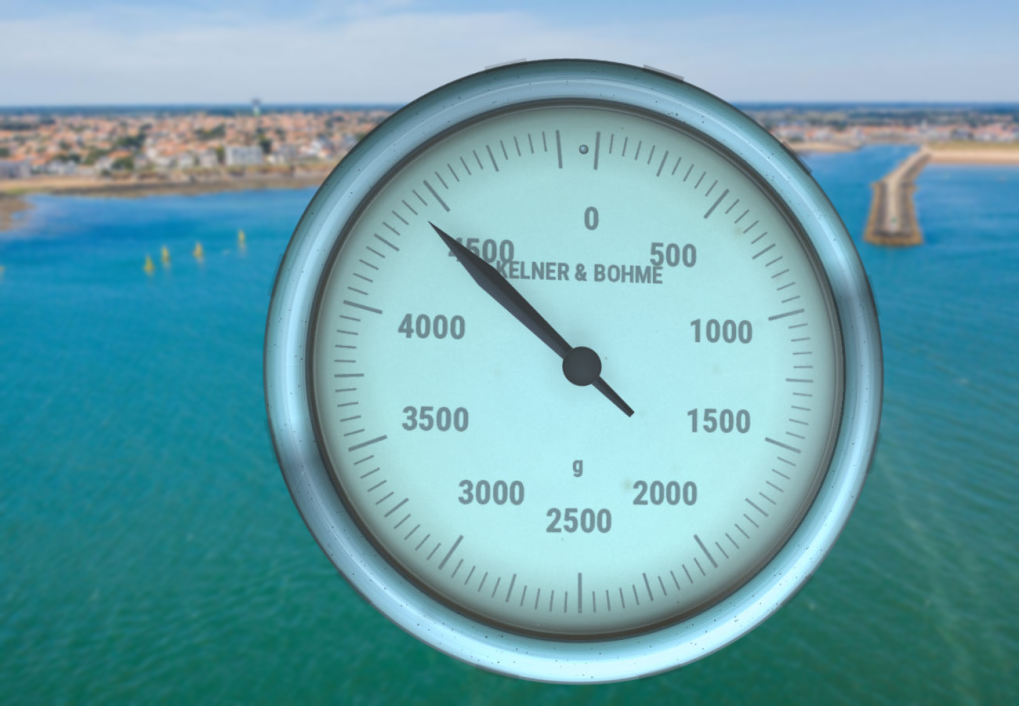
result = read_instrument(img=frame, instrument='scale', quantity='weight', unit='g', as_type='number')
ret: 4400 g
